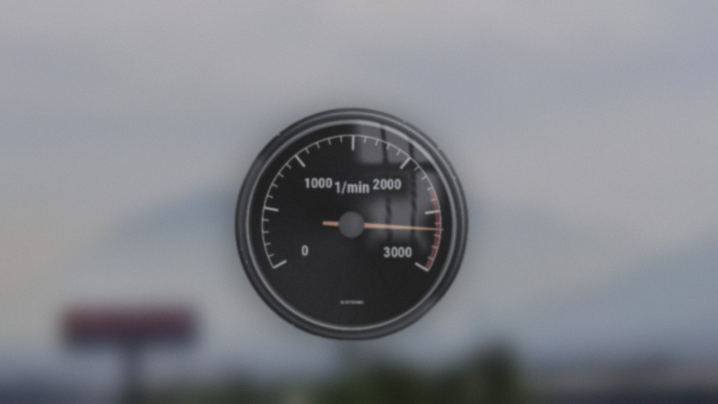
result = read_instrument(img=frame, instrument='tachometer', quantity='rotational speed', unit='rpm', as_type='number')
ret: 2650 rpm
